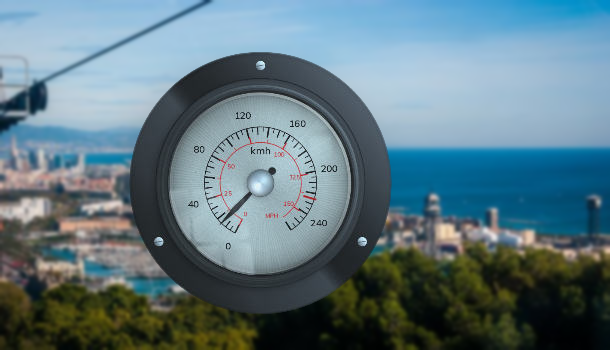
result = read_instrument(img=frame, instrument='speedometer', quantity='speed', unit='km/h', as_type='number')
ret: 15 km/h
